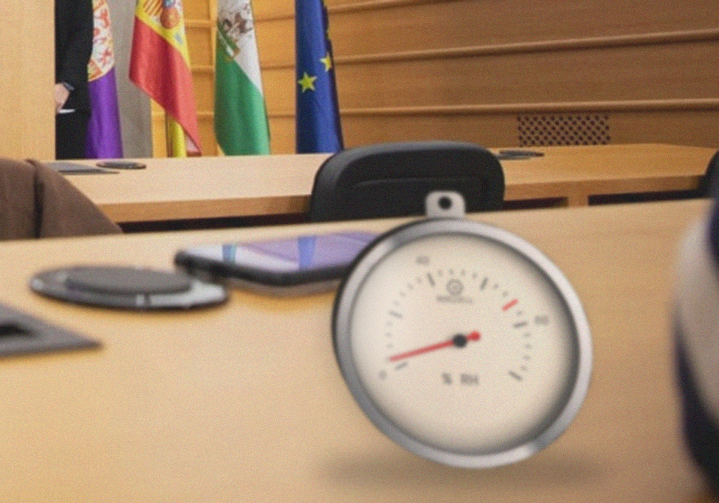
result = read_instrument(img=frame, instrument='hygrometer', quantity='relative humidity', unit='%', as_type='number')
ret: 4 %
